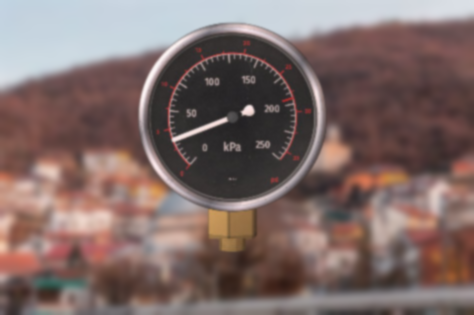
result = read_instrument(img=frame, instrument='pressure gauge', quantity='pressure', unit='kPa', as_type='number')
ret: 25 kPa
